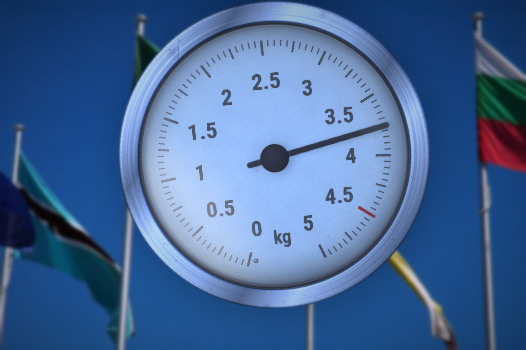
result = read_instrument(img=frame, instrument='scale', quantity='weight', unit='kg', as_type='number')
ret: 3.75 kg
